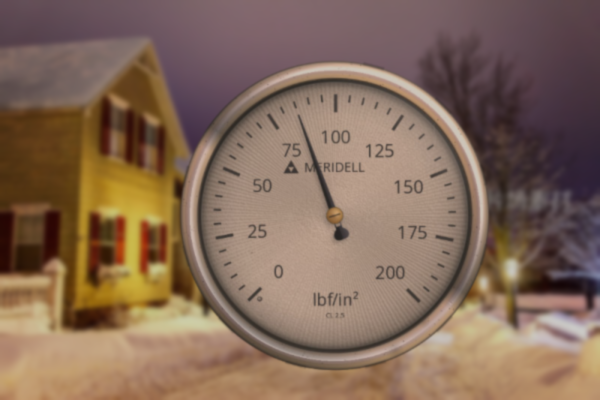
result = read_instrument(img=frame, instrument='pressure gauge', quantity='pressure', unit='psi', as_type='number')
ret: 85 psi
